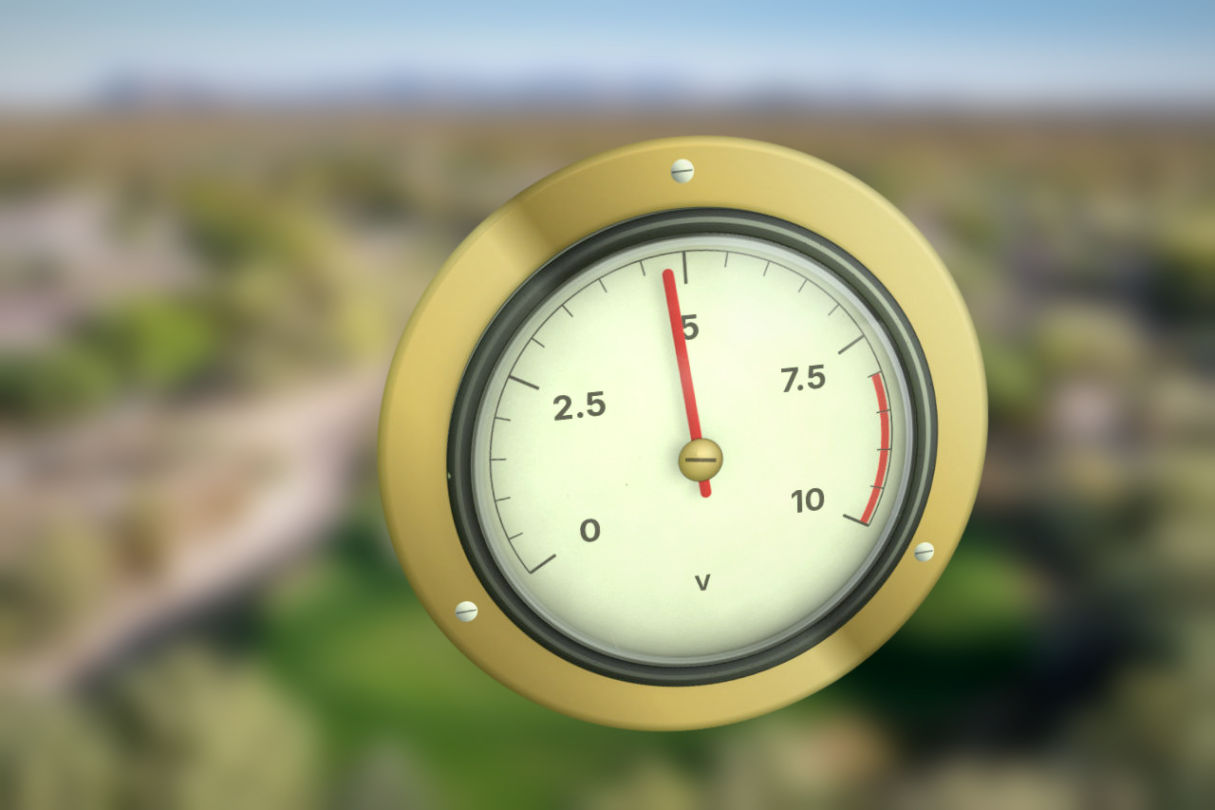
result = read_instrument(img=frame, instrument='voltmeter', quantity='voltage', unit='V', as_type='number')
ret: 4.75 V
